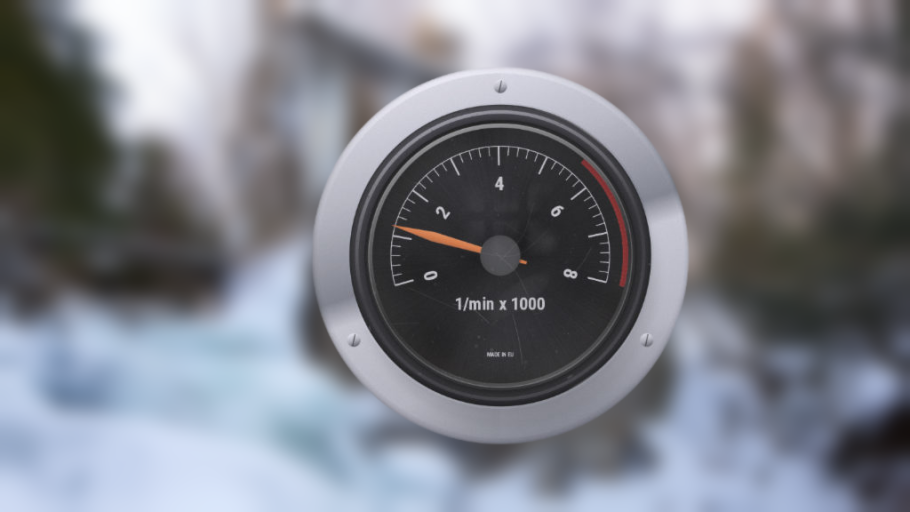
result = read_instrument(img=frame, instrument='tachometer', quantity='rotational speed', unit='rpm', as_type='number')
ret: 1200 rpm
